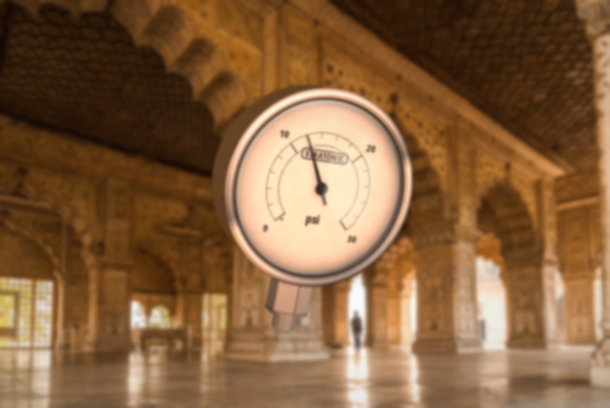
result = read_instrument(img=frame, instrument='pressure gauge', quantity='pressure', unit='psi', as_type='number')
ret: 12 psi
